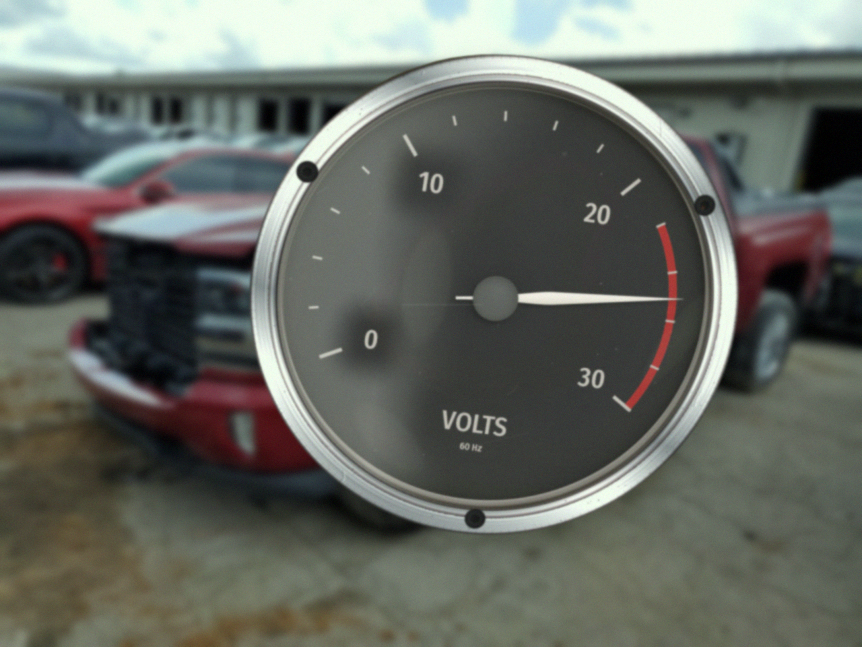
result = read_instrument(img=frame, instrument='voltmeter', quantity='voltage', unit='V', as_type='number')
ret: 25 V
